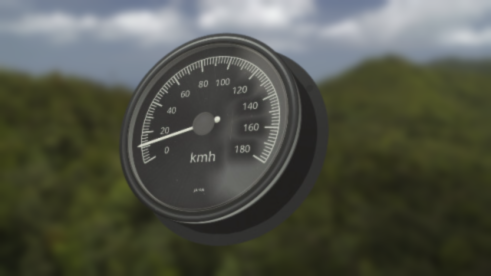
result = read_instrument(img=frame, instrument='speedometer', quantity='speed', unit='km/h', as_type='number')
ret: 10 km/h
